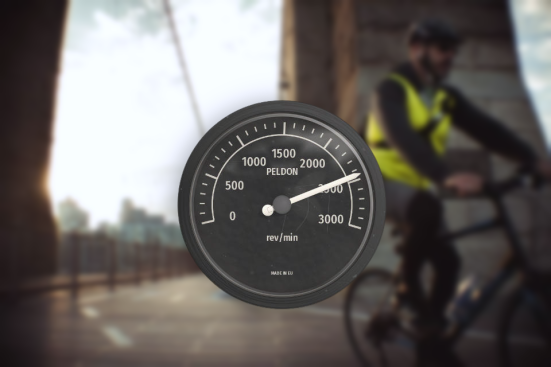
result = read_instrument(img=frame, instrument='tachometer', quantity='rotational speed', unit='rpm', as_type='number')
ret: 2450 rpm
